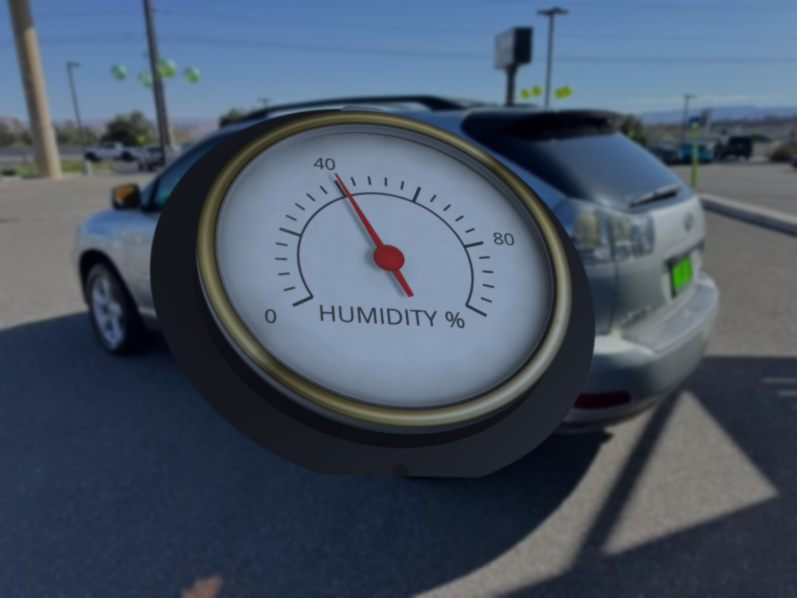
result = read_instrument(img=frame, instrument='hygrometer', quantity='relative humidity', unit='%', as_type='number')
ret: 40 %
